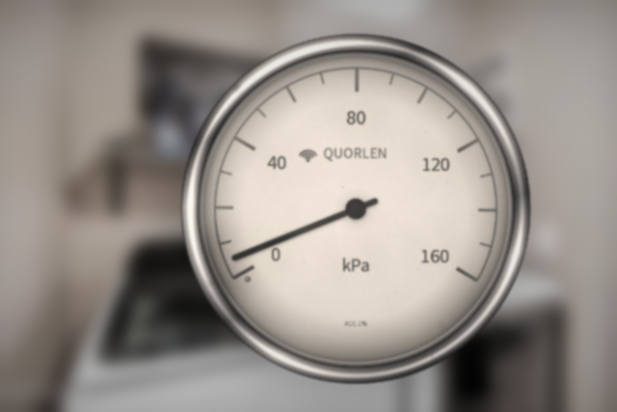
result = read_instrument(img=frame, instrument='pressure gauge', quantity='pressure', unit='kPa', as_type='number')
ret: 5 kPa
